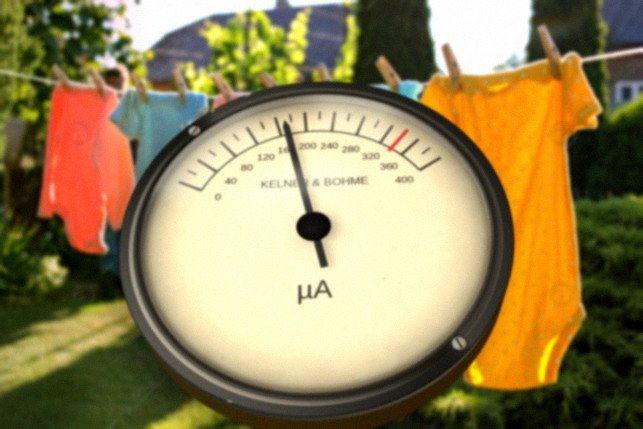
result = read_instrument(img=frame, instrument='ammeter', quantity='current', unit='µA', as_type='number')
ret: 170 µA
